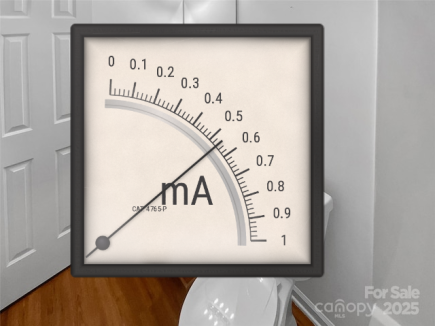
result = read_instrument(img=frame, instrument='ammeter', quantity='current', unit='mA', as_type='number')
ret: 0.54 mA
